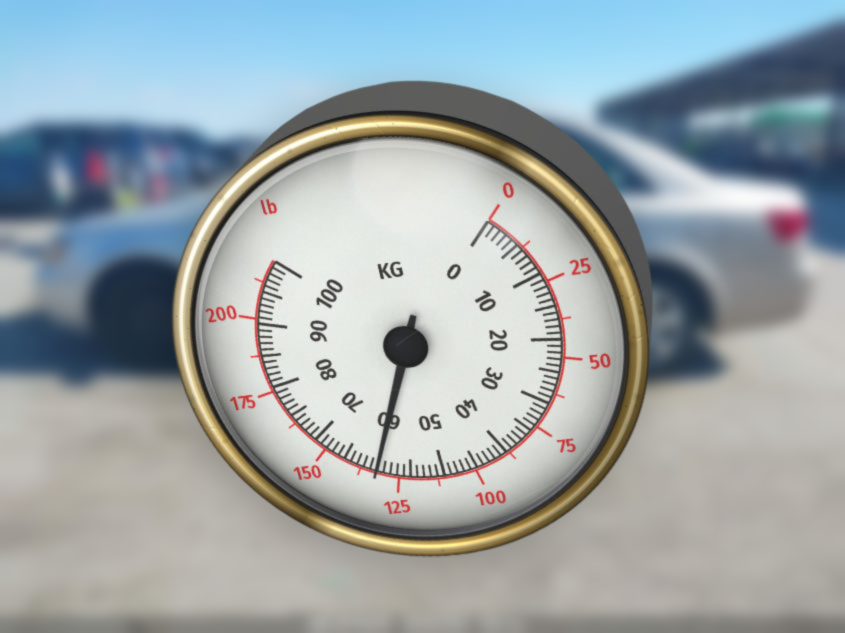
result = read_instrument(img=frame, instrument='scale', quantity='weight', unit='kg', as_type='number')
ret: 60 kg
